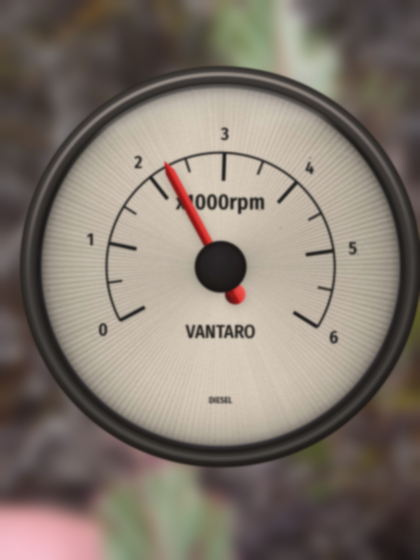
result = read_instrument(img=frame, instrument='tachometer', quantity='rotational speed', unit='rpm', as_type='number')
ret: 2250 rpm
